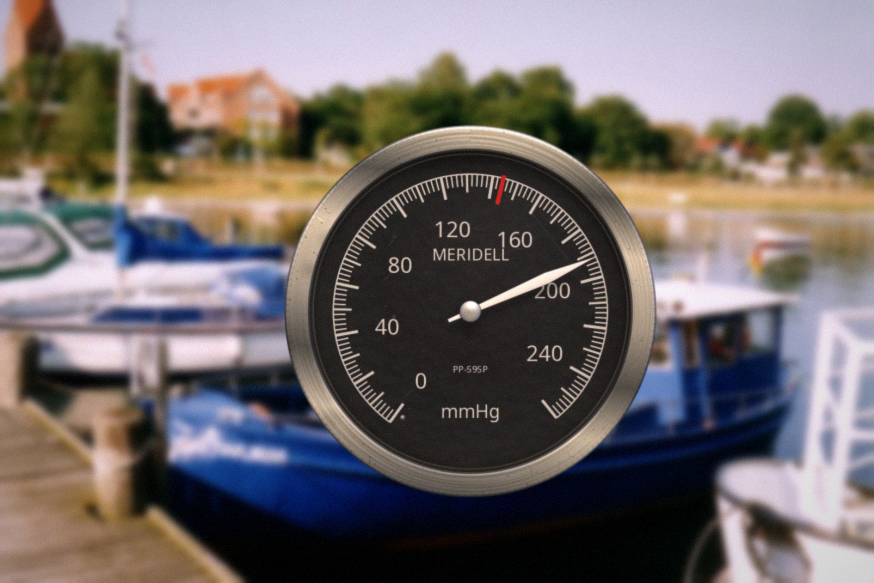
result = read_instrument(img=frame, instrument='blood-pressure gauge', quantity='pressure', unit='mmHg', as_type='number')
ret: 192 mmHg
